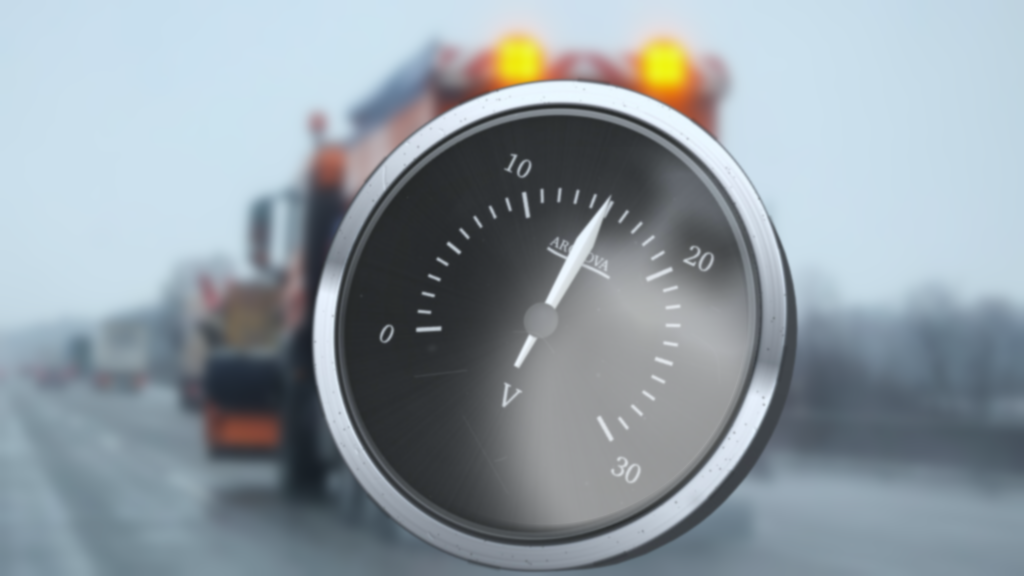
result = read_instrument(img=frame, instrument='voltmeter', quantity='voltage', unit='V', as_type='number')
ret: 15 V
